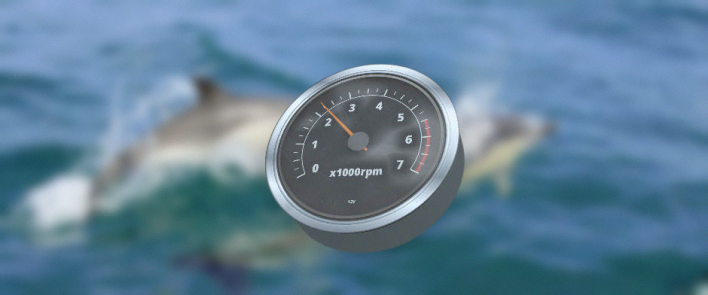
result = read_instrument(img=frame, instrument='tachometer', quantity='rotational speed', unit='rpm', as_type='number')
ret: 2250 rpm
